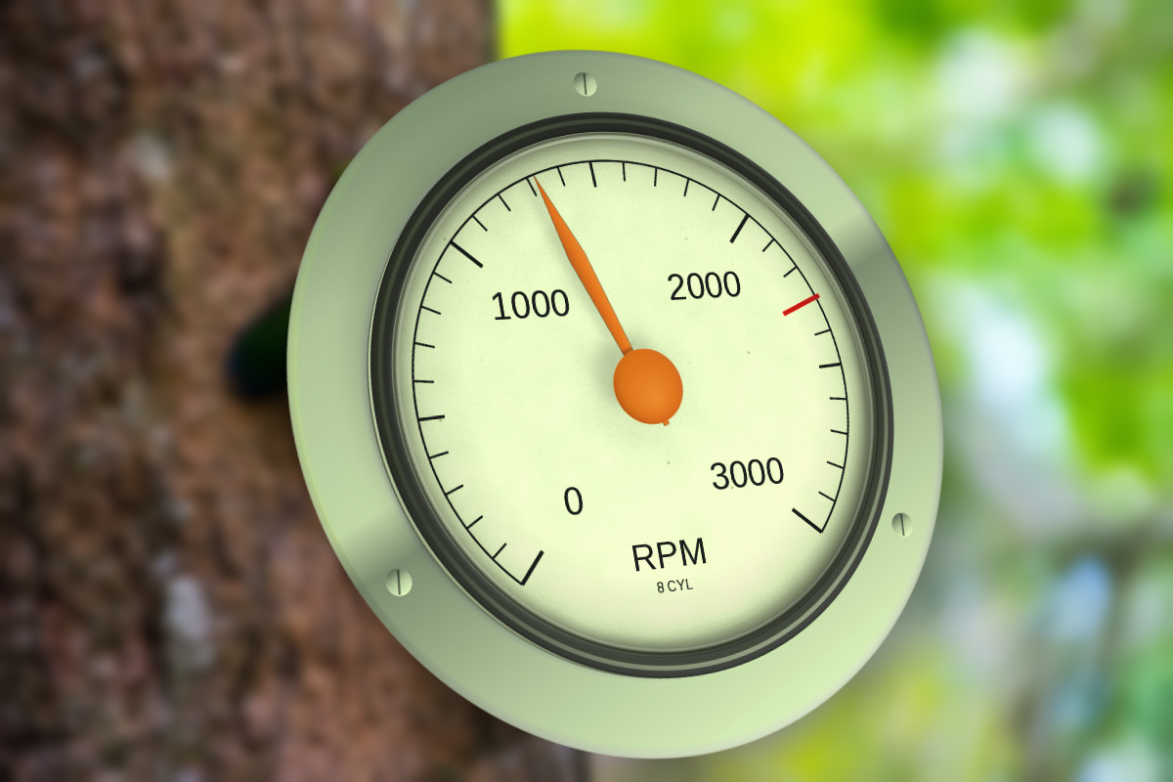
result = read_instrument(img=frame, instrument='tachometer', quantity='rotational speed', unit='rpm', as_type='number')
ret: 1300 rpm
